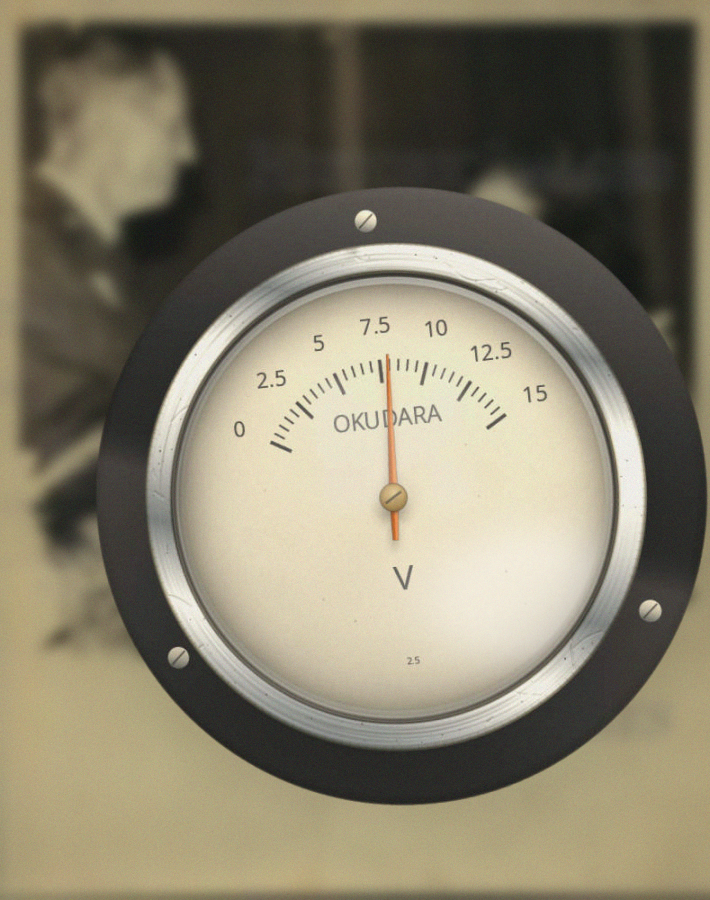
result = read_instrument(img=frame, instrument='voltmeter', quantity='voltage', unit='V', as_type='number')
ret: 8 V
